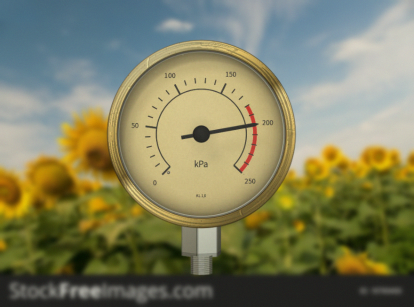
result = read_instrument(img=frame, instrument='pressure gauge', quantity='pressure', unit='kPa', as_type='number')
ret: 200 kPa
